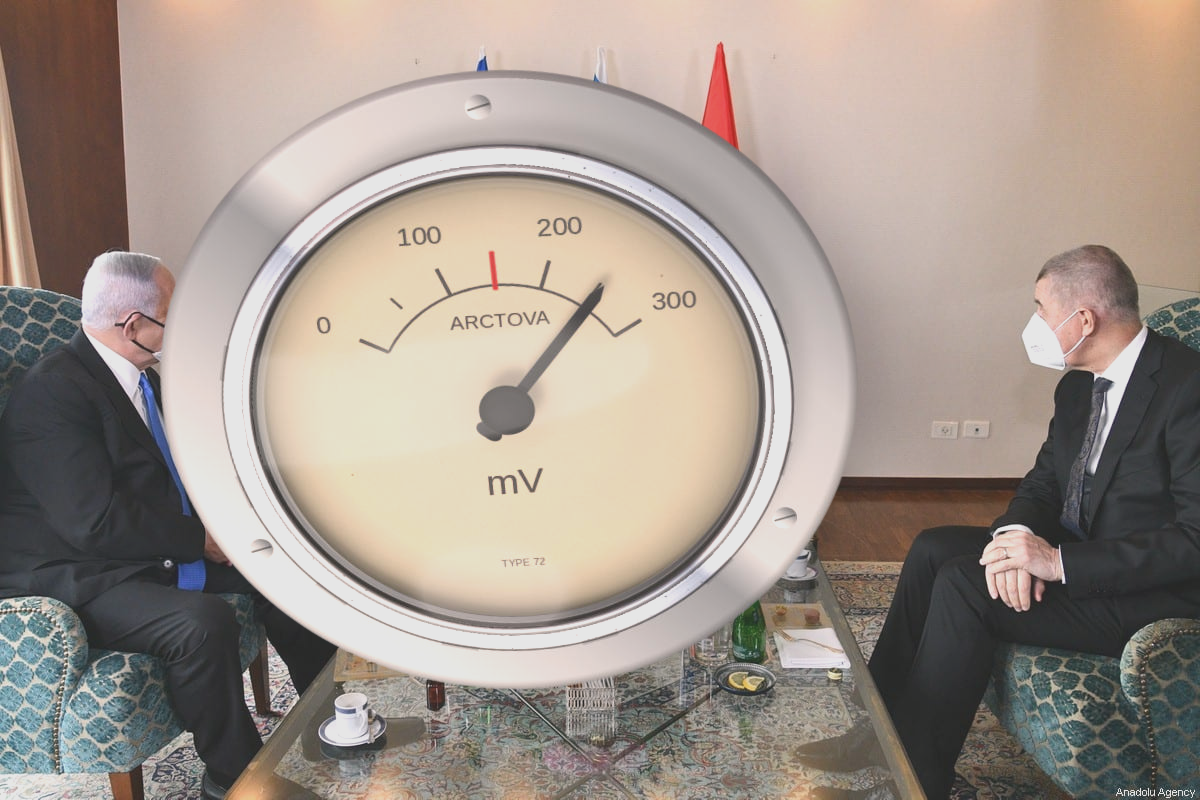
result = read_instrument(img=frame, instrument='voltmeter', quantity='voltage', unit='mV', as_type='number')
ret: 250 mV
